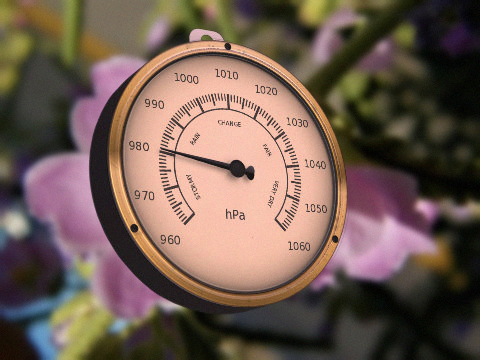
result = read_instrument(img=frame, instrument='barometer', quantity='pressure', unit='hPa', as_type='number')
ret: 980 hPa
